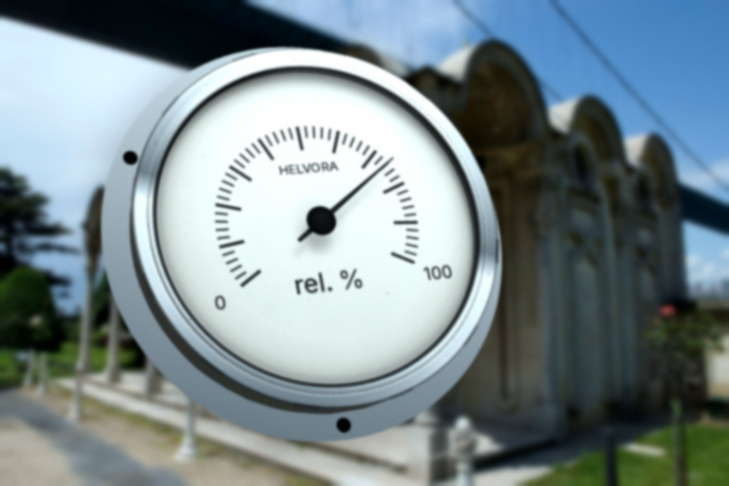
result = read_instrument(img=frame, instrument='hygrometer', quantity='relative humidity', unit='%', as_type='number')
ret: 74 %
